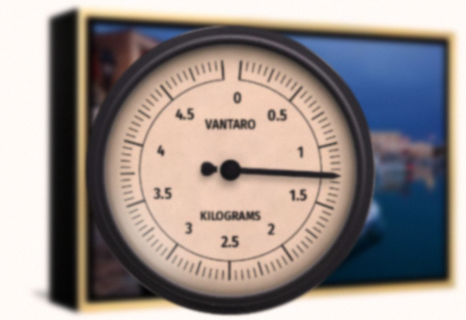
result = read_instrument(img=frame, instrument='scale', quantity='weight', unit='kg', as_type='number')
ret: 1.25 kg
